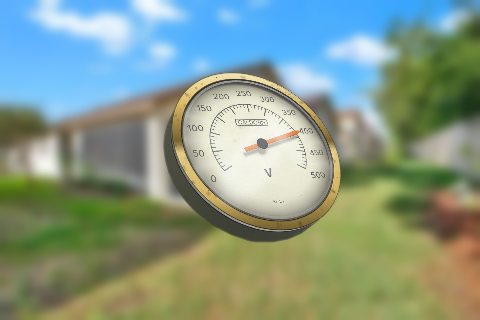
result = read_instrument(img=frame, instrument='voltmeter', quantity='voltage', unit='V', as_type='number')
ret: 400 V
